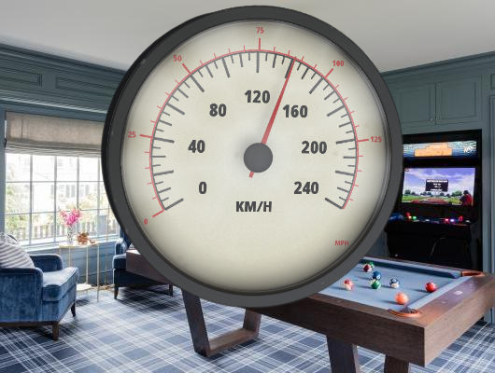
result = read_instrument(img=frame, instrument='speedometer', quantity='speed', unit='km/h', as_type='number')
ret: 140 km/h
